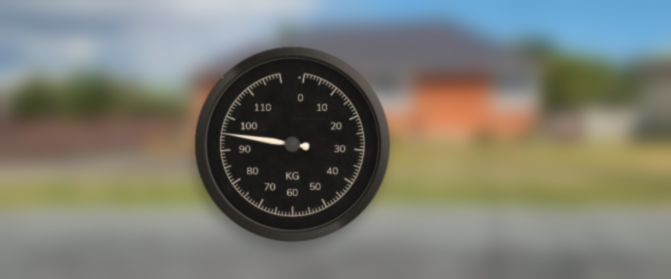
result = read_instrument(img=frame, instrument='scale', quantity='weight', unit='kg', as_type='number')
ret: 95 kg
